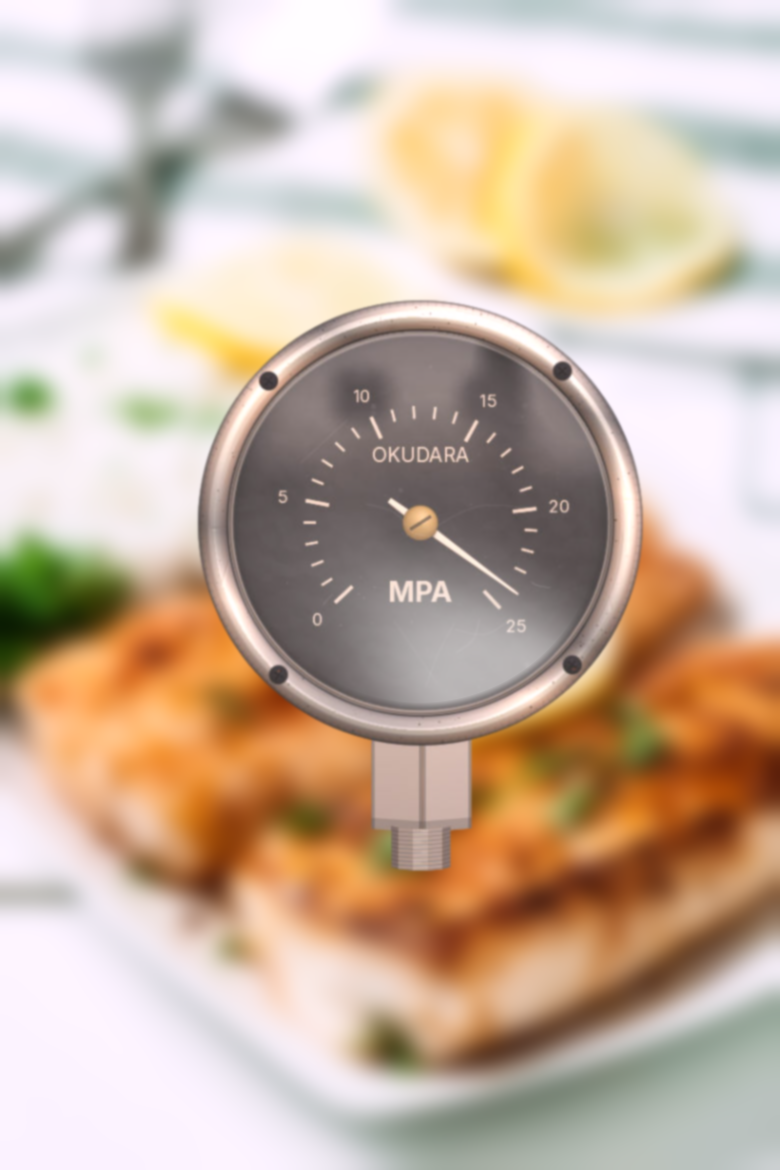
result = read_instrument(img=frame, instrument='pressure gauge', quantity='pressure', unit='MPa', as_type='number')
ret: 24 MPa
